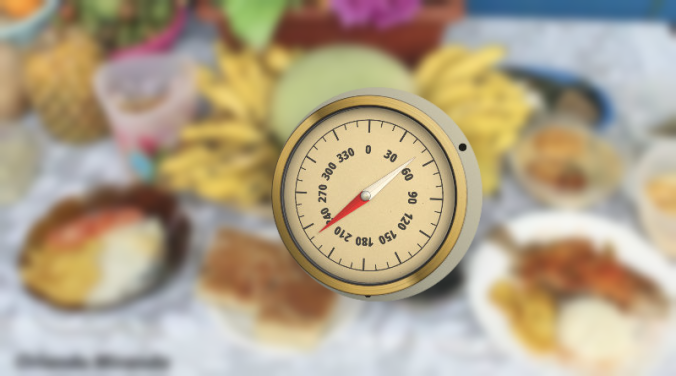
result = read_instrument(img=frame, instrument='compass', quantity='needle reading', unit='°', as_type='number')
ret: 230 °
